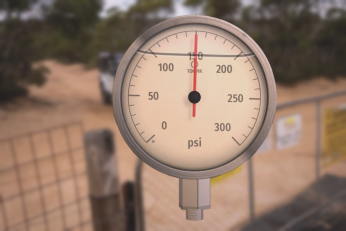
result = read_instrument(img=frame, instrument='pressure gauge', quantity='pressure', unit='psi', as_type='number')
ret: 150 psi
